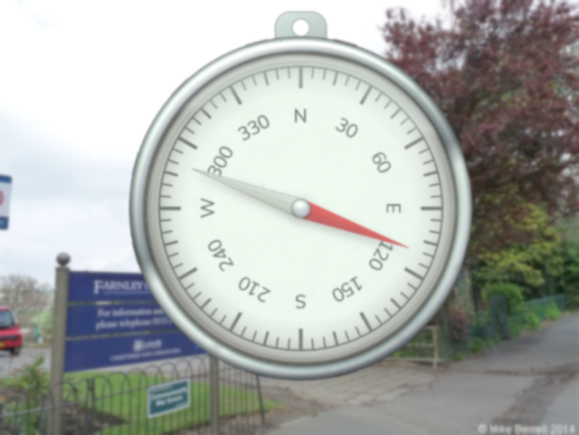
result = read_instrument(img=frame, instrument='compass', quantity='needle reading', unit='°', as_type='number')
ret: 110 °
